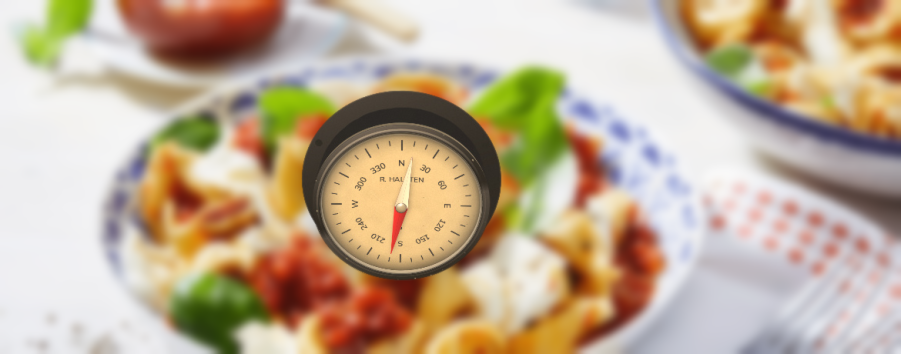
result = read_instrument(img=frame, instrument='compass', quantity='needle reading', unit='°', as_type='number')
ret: 190 °
